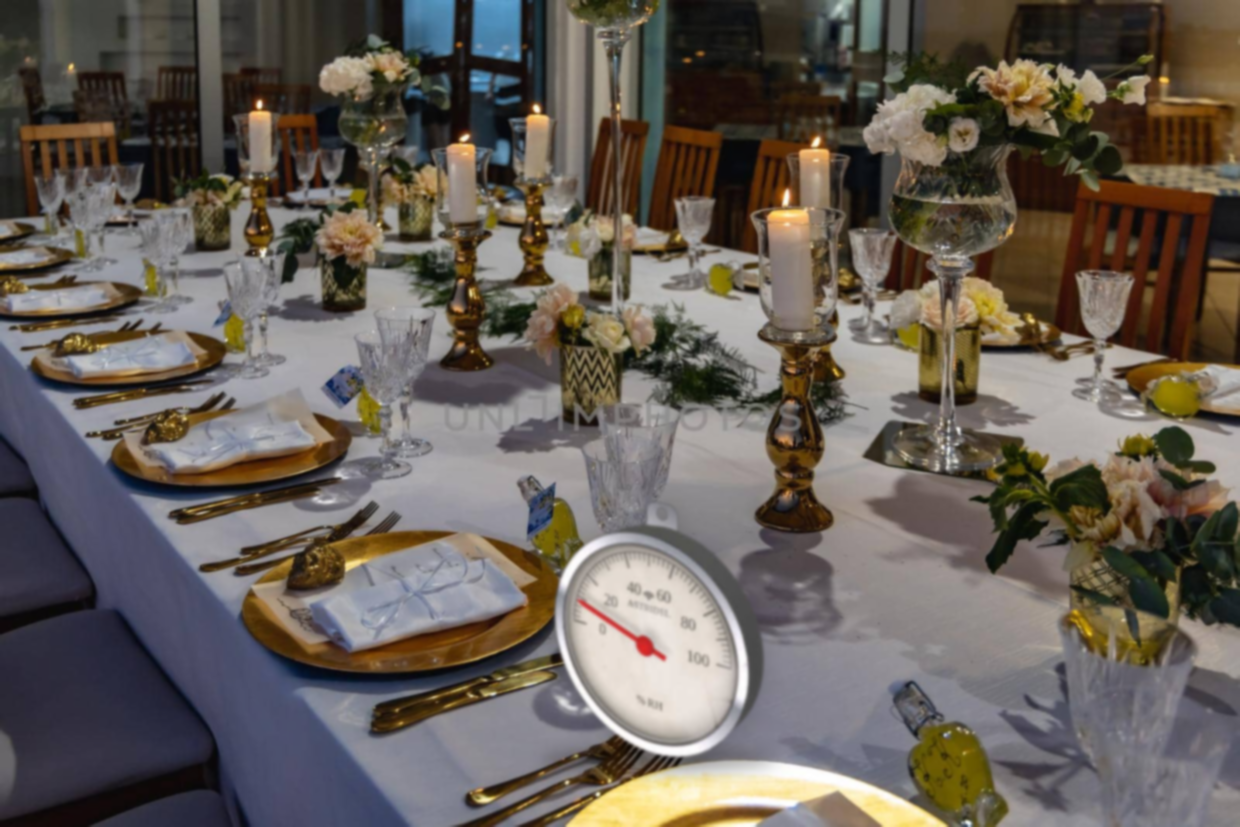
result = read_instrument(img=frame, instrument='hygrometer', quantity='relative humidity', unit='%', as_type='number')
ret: 10 %
